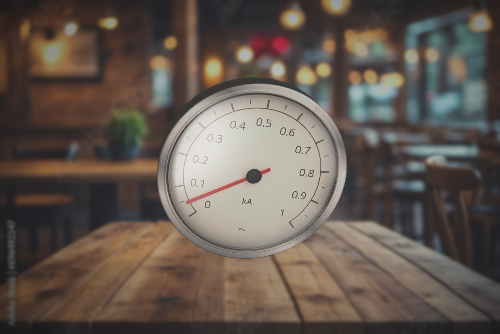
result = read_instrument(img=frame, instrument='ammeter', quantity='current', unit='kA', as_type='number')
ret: 0.05 kA
